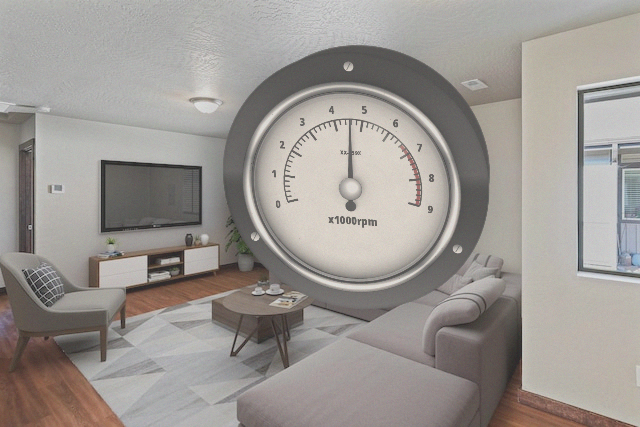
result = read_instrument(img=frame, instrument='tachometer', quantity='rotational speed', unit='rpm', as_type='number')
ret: 4600 rpm
